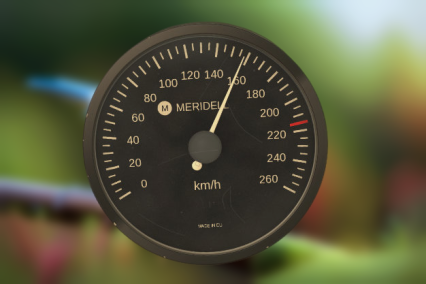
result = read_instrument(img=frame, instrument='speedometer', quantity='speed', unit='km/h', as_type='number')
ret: 157.5 km/h
